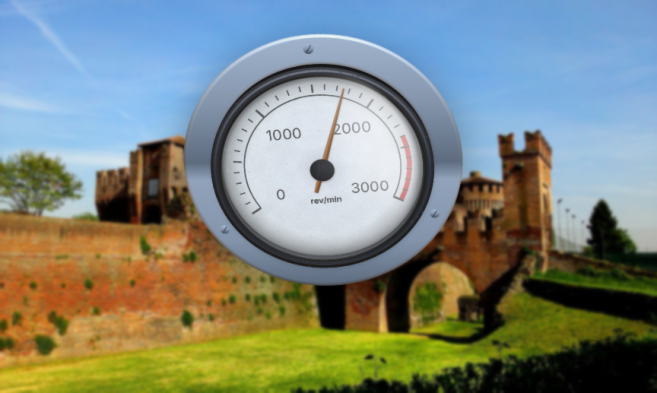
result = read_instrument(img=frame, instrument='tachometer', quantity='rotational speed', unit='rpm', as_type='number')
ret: 1750 rpm
